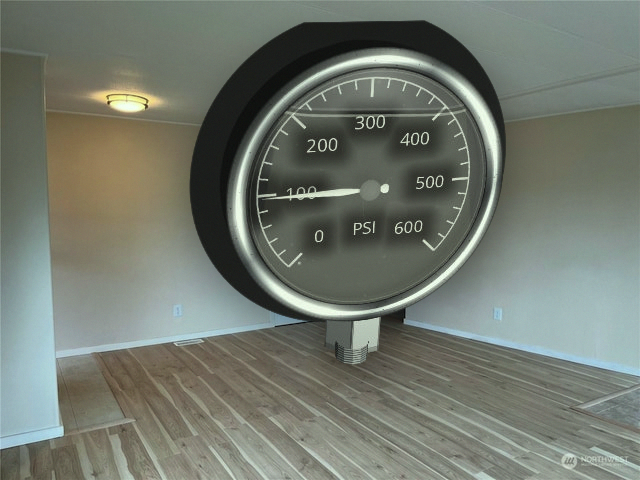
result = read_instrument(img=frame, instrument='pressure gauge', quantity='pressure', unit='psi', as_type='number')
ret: 100 psi
